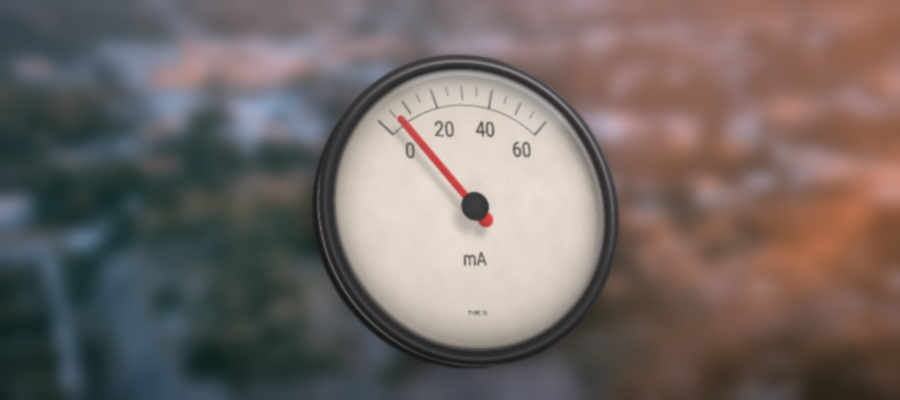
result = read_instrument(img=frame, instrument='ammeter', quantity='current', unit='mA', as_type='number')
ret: 5 mA
